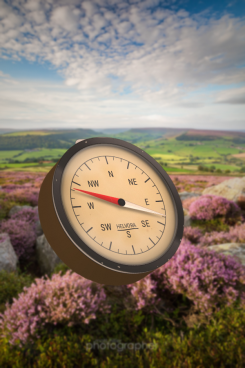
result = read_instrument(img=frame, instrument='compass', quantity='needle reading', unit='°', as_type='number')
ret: 290 °
